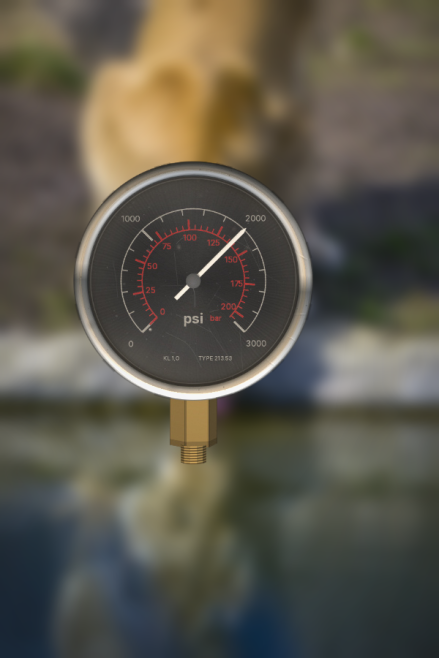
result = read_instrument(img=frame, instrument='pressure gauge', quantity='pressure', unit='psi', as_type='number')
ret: 2000 psi
